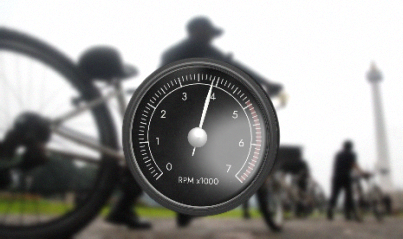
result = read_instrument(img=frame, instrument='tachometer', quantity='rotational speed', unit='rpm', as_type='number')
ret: 3900 rpm
